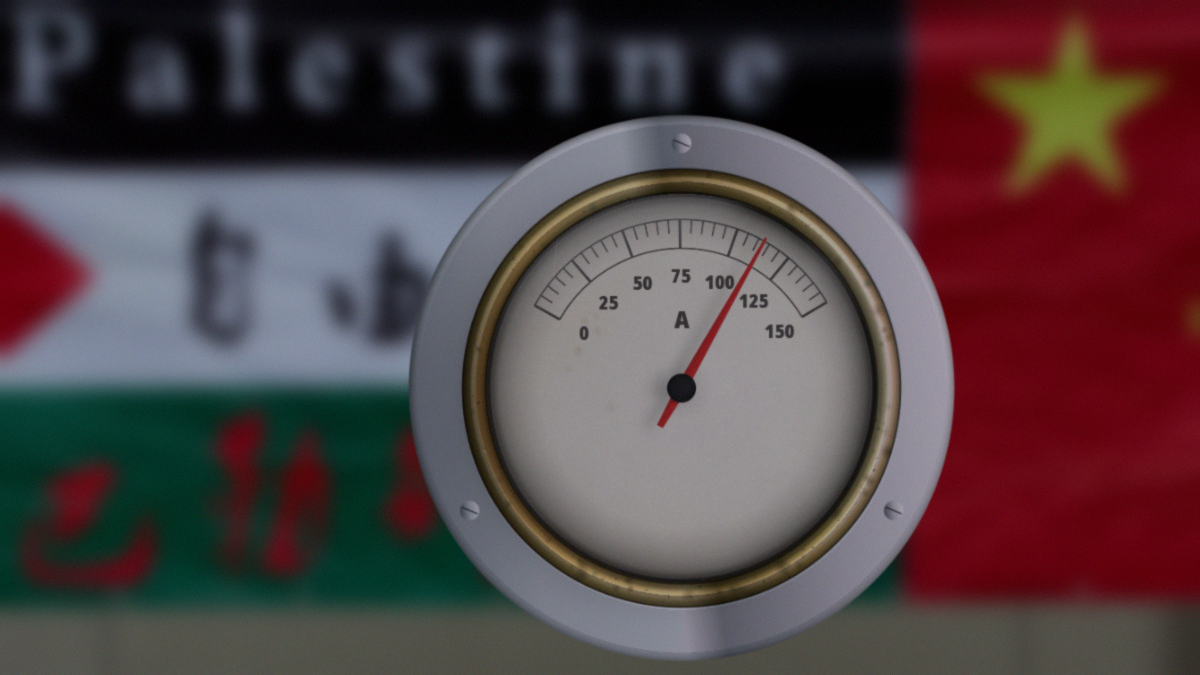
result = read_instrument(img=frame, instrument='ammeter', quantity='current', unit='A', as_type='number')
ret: 112.5 A
